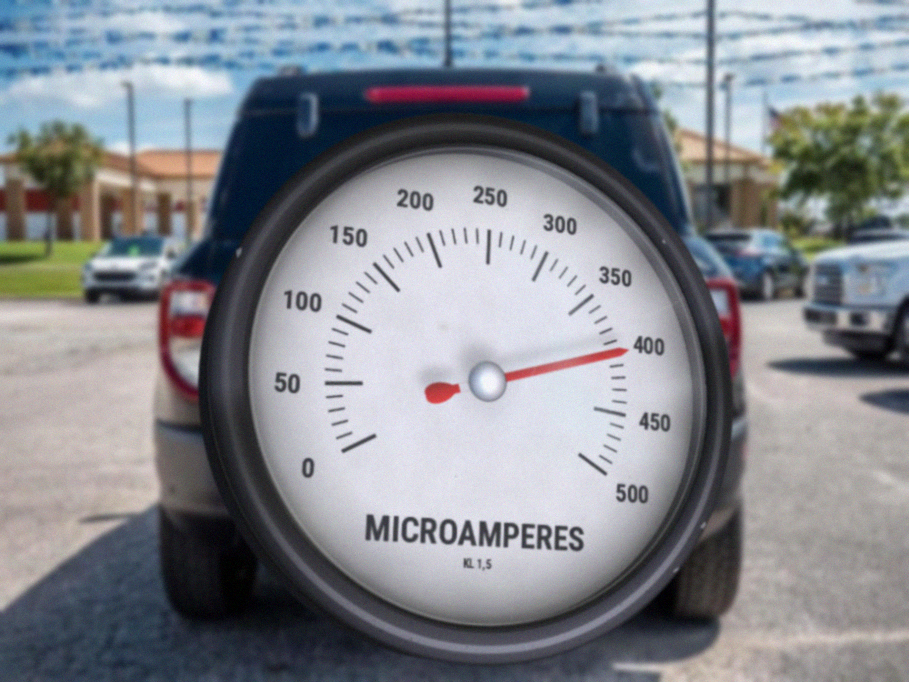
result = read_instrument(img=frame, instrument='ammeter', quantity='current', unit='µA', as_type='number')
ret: 400 µA
